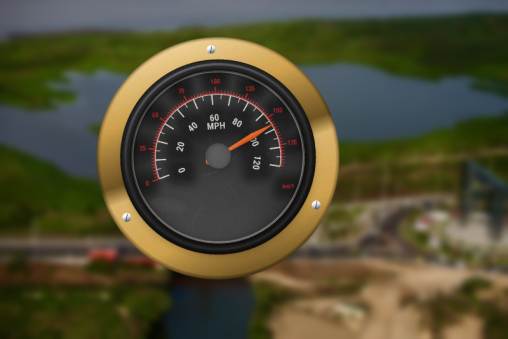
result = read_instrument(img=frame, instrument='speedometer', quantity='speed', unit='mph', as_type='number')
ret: 97.5 mph
